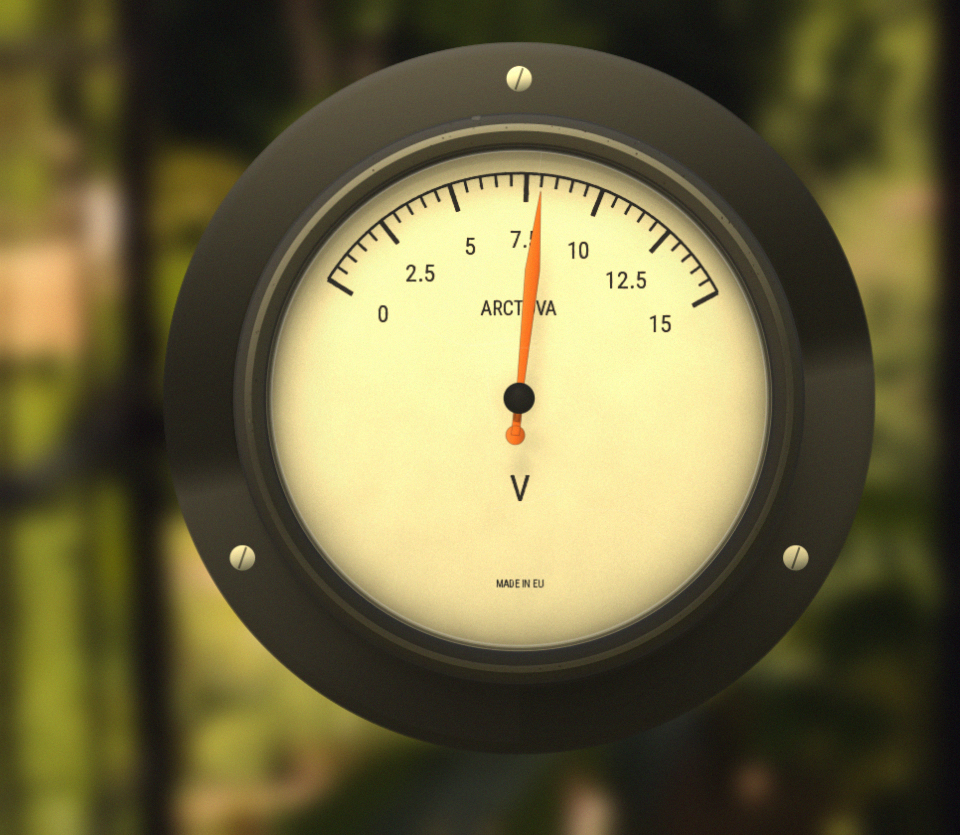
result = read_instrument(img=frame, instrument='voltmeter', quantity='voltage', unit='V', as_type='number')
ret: 8 V
